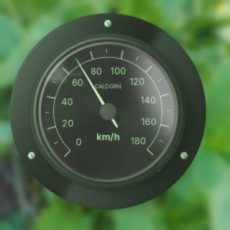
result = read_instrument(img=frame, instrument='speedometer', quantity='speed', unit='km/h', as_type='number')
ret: 70 km/h
